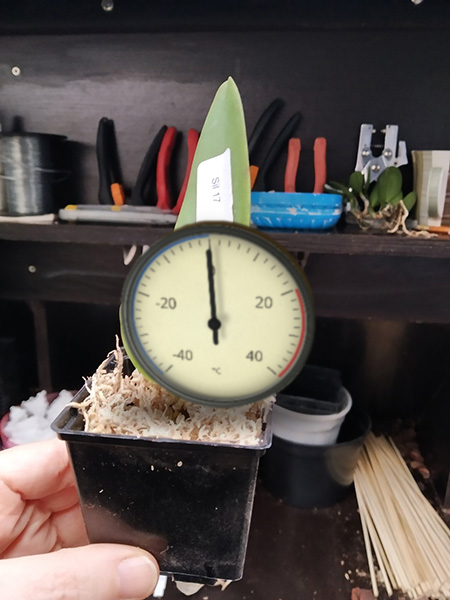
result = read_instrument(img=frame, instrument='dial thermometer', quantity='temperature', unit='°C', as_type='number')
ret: 0 °C
